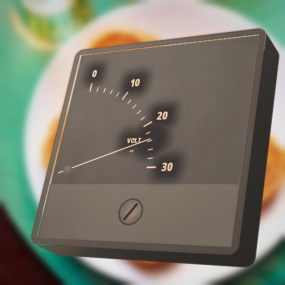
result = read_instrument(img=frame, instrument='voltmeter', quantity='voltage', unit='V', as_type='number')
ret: 24 V
